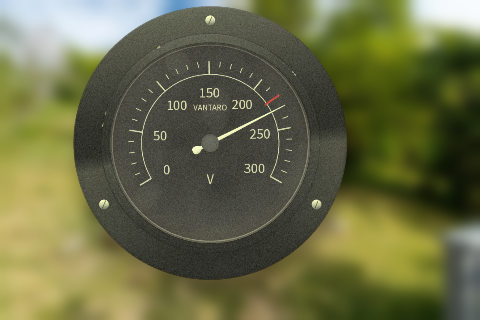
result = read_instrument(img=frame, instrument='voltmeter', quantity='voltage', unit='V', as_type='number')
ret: 230 V
